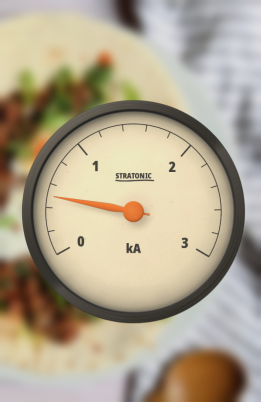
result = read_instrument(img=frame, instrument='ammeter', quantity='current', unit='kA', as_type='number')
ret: 0.5 kA
